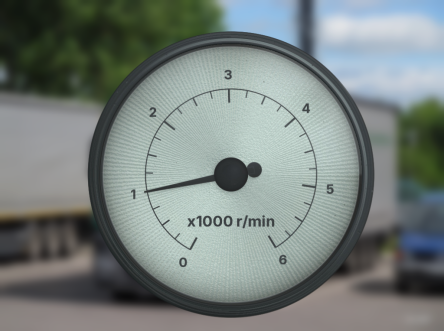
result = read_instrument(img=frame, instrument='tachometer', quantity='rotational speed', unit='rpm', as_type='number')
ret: 1000 rpm
